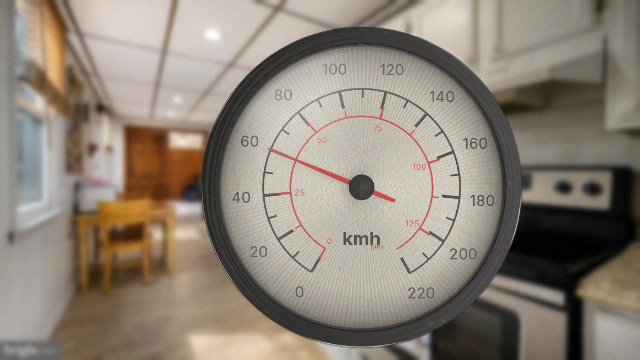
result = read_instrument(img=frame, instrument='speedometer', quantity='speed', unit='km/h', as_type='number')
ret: 60 km/h
